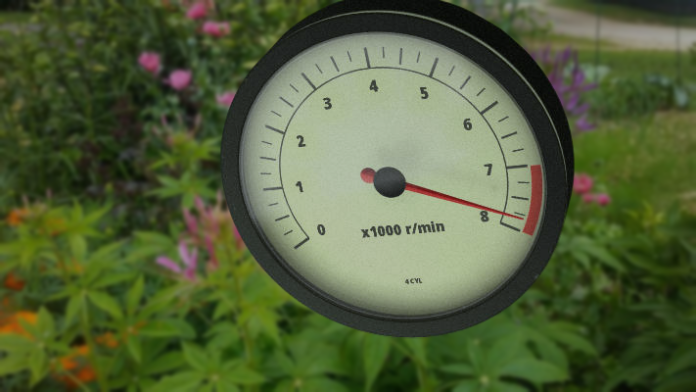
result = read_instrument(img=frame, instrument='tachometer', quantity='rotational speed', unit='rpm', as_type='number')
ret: 7750 rpm
